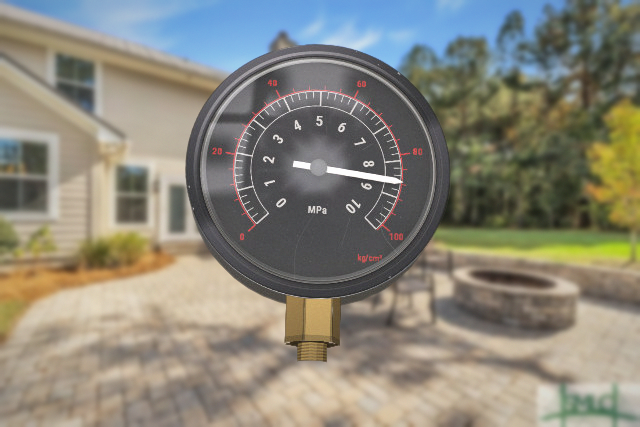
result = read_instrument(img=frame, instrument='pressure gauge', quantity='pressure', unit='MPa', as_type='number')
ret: 8.6 MPa
